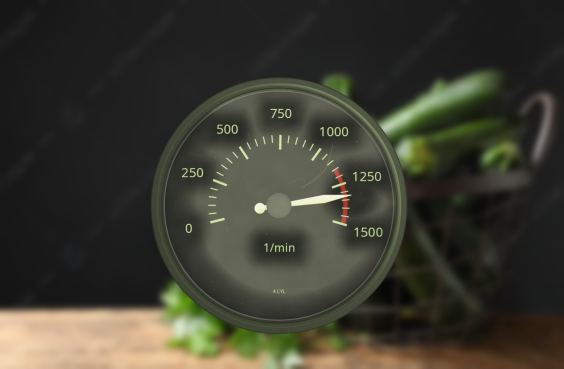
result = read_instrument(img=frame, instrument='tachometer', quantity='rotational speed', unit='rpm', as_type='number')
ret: 1325 rpm
